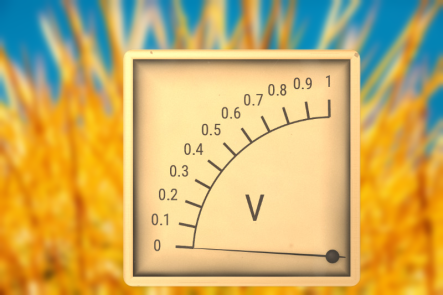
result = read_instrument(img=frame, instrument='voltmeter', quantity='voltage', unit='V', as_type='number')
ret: 0 V
